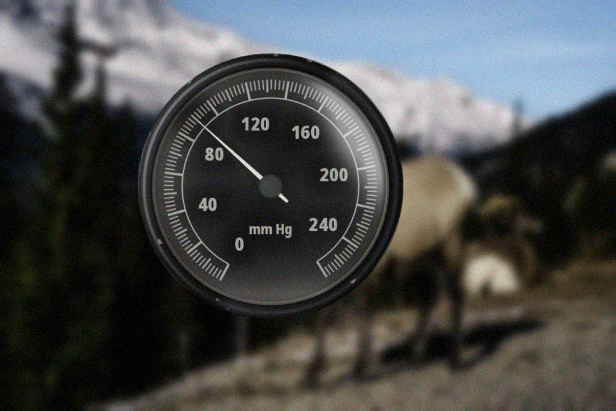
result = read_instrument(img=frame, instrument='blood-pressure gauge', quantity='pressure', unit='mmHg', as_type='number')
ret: 90 mmHg
